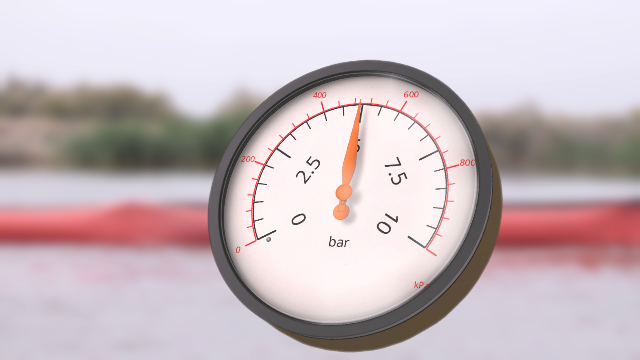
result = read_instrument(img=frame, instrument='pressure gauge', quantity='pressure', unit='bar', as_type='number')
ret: 5 bar
